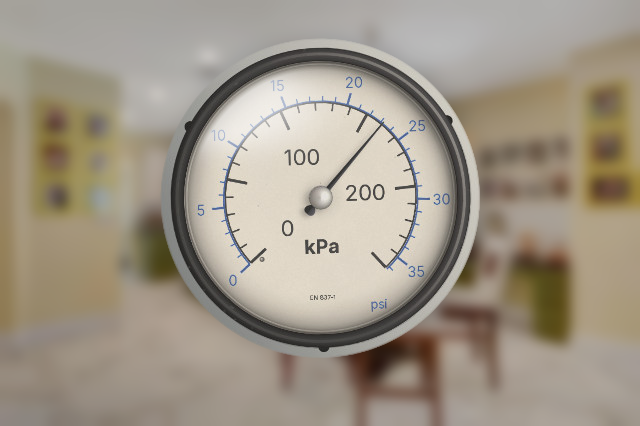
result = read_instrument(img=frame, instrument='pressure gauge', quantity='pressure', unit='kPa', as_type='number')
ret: 160 kPa
